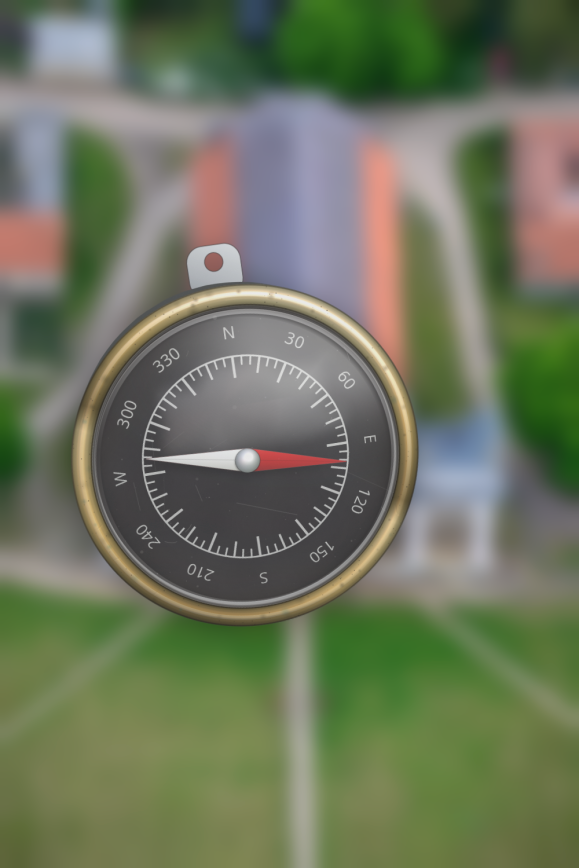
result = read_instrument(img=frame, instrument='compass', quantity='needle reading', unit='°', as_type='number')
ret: 100 °
